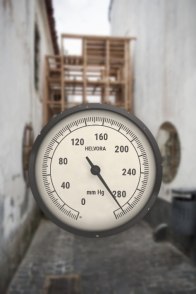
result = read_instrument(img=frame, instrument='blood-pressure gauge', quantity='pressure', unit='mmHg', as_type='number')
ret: 290 mmHg
